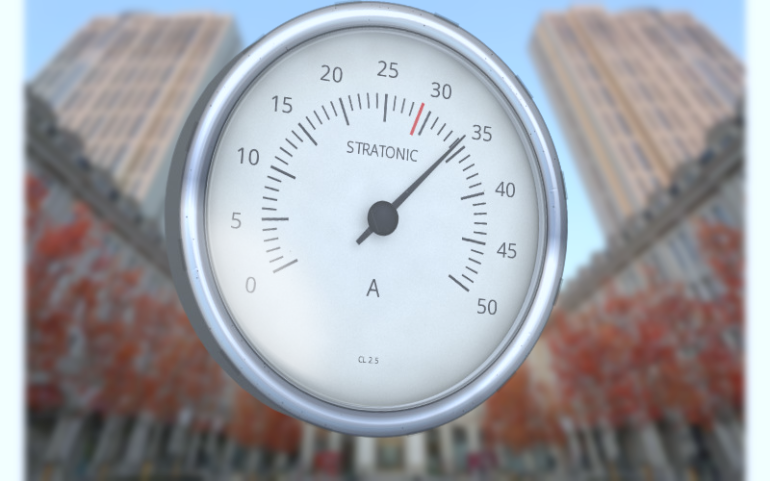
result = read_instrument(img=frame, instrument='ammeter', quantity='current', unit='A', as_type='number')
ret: 34 A
